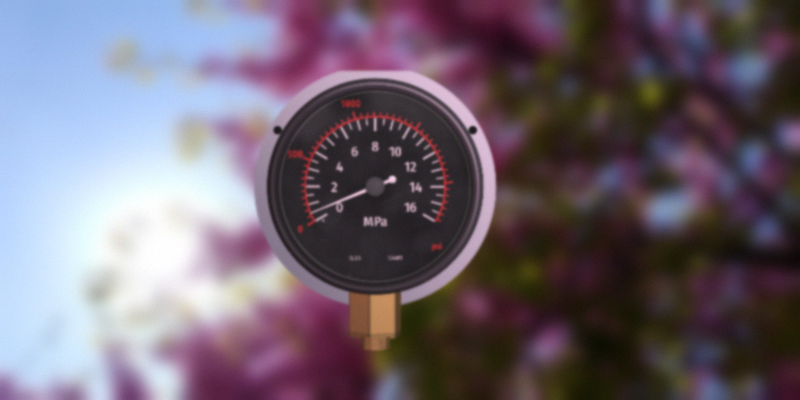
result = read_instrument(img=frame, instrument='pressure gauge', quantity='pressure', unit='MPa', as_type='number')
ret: 0.5 MPa
